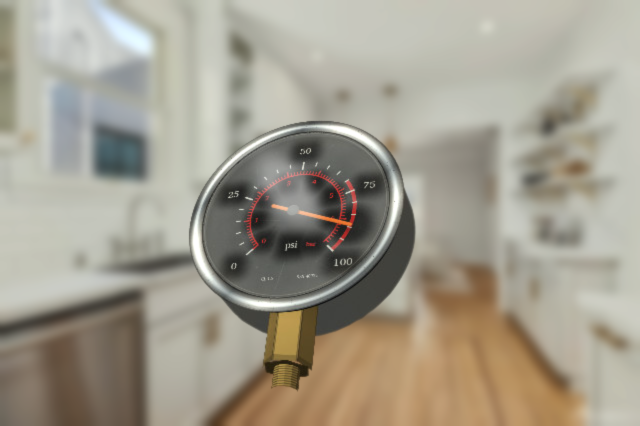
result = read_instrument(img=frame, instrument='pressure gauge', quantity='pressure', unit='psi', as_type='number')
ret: 90 psi
